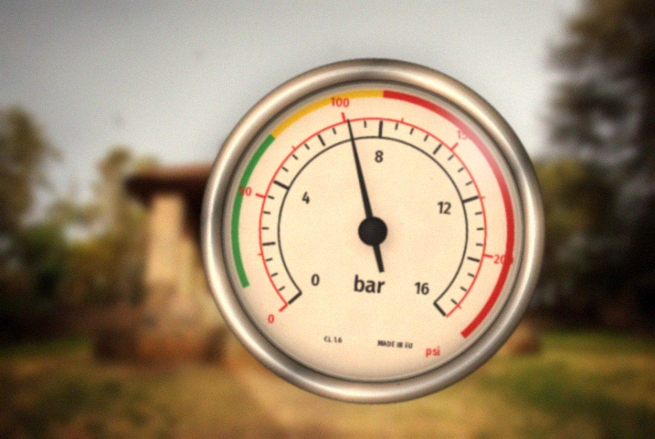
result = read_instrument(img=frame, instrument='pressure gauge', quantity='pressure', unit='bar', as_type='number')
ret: 7 bar
